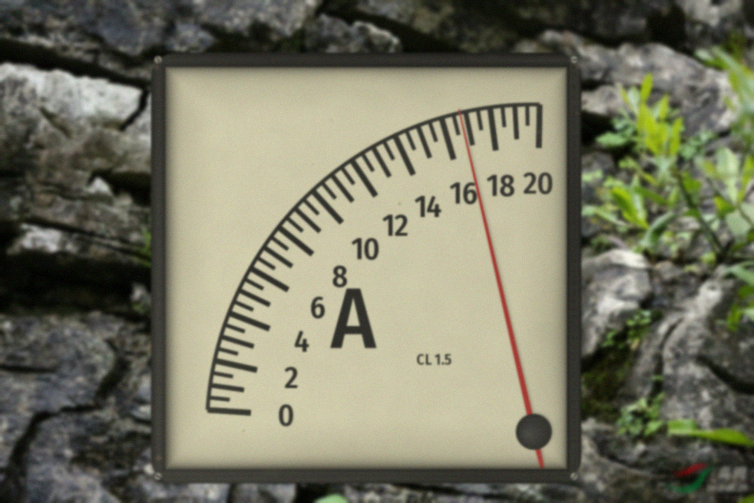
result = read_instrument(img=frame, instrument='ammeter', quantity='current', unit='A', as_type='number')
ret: 16.75 A
